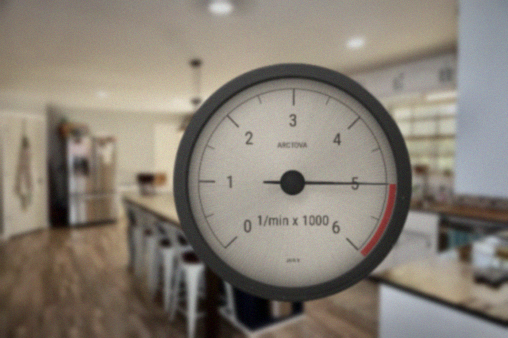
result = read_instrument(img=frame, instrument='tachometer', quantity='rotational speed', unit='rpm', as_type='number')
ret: 5000 rpm
